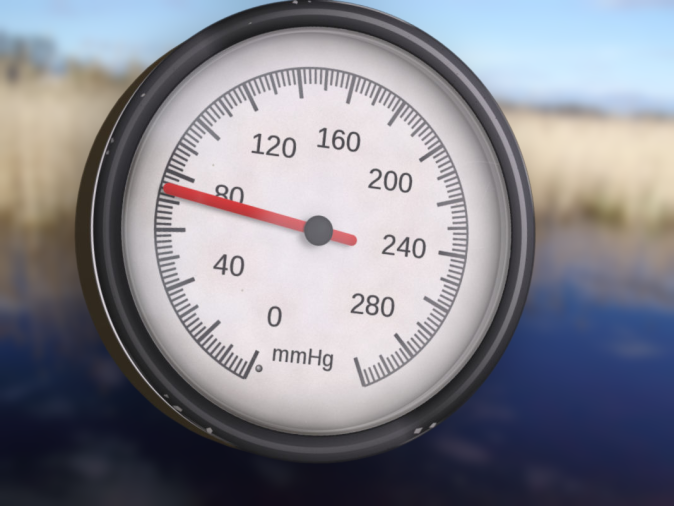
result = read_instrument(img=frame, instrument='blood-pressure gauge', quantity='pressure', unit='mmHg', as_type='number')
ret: 74 mmHg
